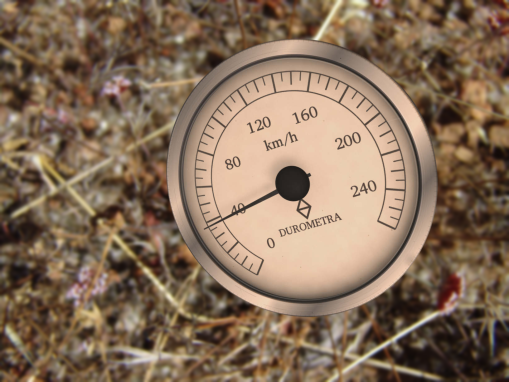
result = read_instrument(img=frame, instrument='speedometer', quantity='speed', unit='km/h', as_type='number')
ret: 37.5 km/h
